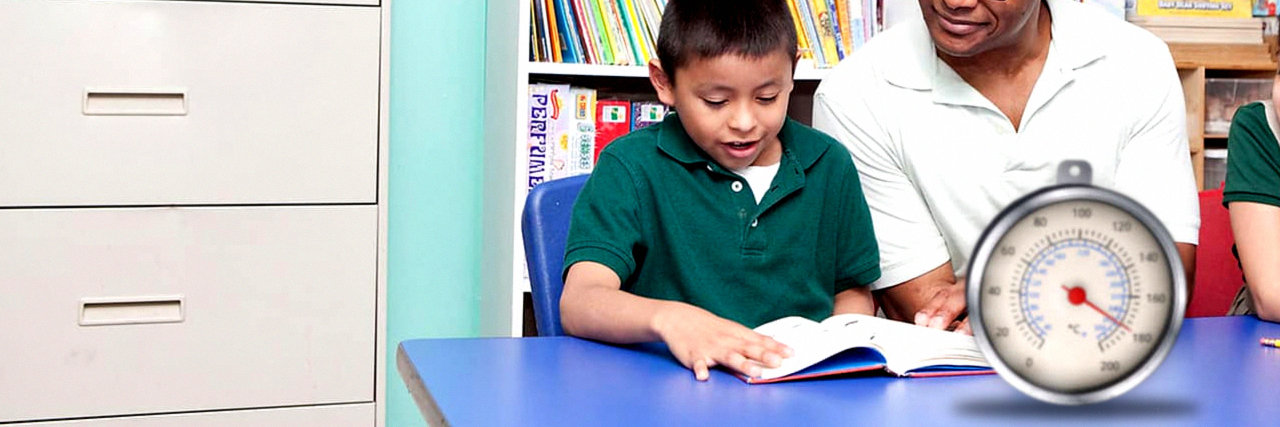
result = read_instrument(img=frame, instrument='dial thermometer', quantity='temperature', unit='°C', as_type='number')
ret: 180 °C
